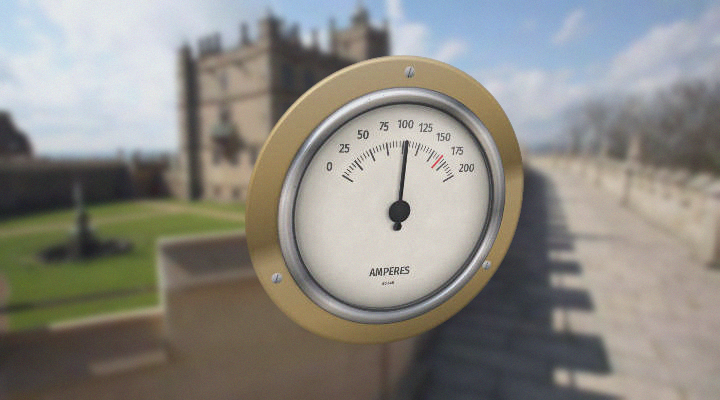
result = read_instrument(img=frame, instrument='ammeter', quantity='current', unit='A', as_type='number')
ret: 100 A
